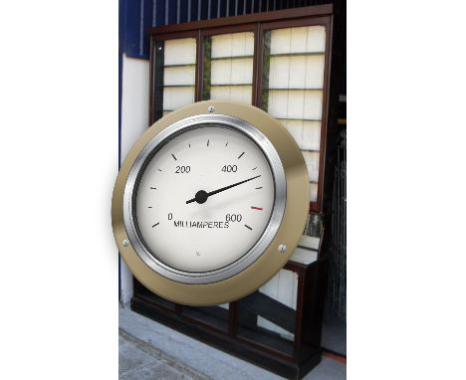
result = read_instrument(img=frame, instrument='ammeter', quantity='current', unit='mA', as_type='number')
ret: 475 mA
